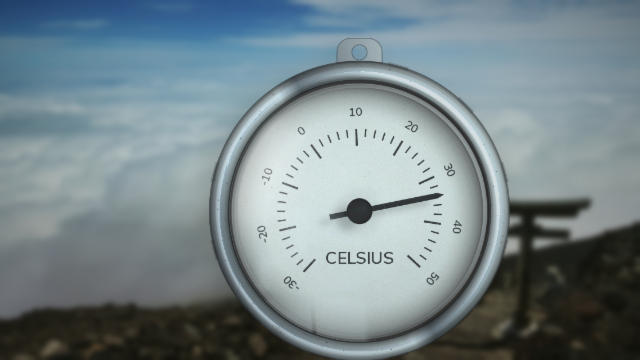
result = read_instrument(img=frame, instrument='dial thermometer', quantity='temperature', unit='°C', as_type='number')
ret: 34 °C
